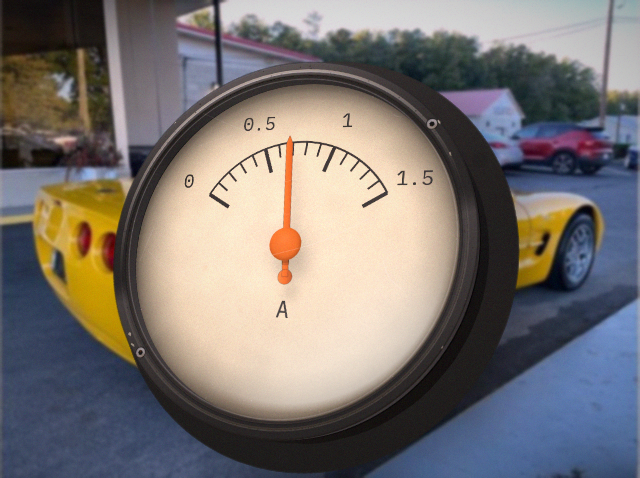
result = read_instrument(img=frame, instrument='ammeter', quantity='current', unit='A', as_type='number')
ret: 0.7 A
